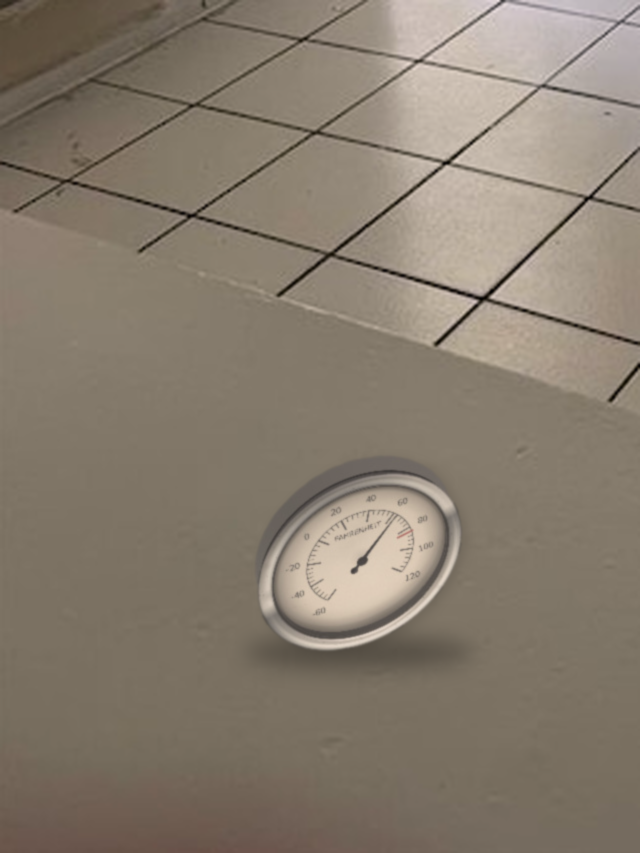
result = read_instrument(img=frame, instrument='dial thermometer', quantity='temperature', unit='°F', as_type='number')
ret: 60 °F
